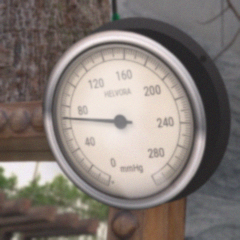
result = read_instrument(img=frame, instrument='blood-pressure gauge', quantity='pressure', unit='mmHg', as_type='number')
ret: 70 mmHg
